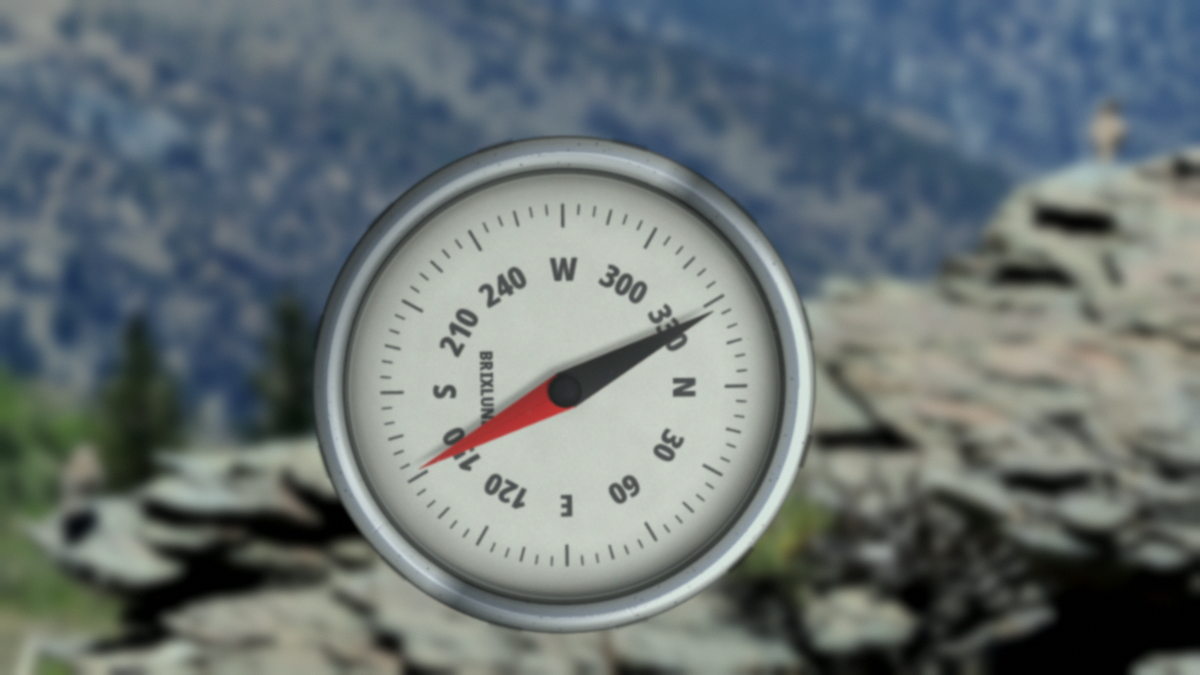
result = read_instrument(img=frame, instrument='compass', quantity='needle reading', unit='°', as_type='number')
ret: 152.5 °
